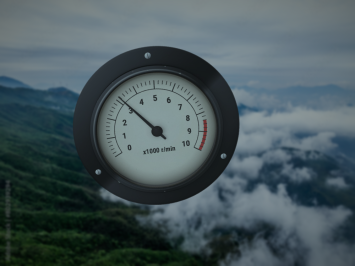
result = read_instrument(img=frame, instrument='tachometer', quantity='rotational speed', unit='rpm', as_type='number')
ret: 3200 rpm
